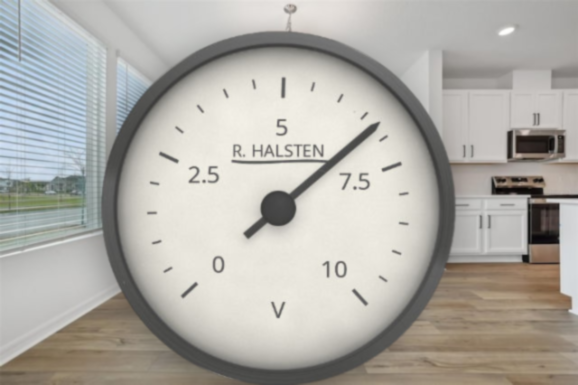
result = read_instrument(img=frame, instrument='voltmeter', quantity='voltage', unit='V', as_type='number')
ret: 6.75 V
